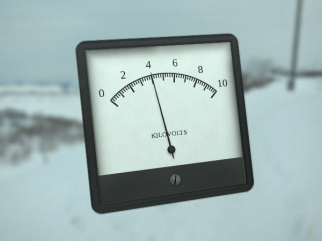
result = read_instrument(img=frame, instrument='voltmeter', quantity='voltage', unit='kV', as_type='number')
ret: 4 kV
